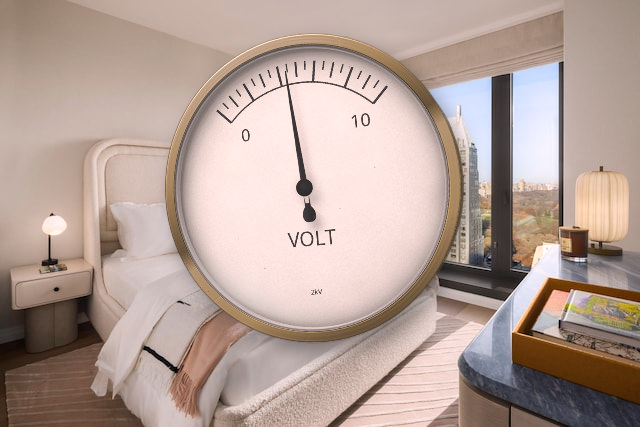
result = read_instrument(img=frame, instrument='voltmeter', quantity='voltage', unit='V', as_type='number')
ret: 4.5 V
